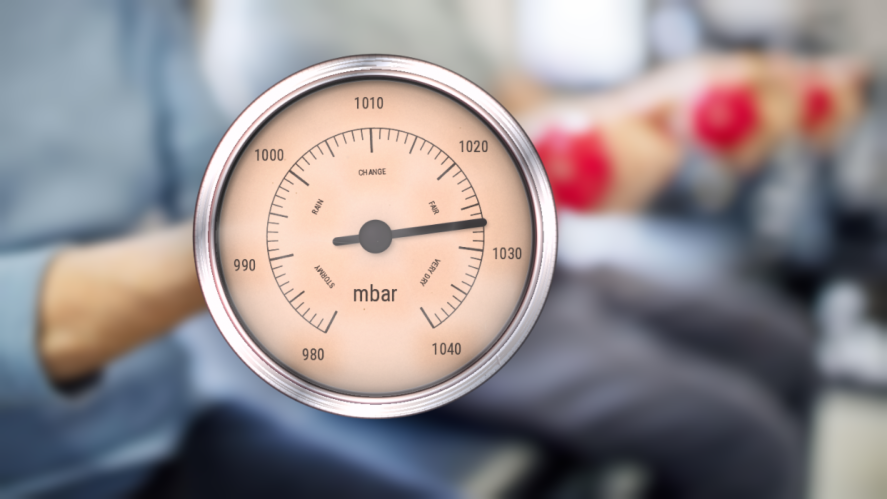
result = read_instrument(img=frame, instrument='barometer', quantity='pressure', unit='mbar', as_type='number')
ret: 1027 mbar
